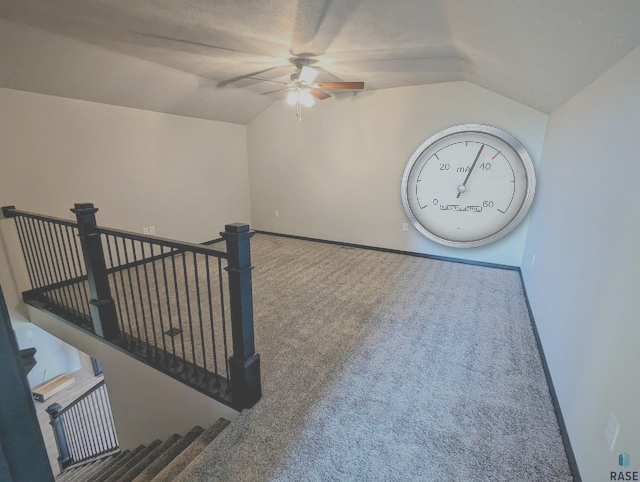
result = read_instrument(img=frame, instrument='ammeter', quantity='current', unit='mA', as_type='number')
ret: 35 mA
